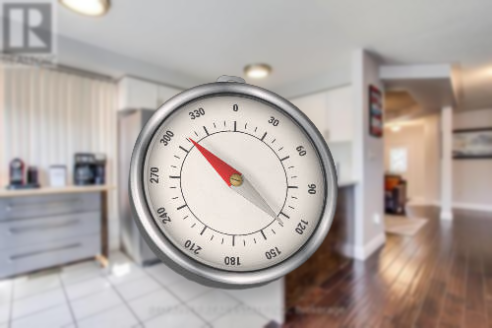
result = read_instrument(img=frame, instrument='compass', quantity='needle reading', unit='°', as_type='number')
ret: 310 °
